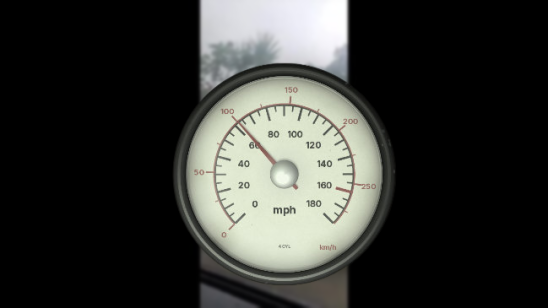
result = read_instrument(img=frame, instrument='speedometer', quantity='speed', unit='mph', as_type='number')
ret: 62.5 mph
